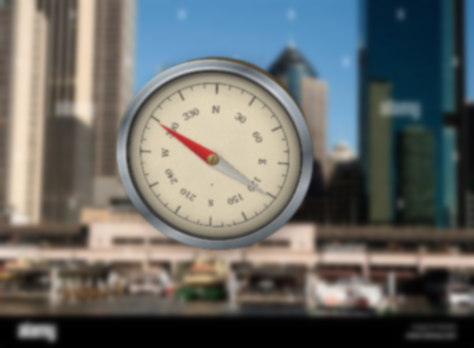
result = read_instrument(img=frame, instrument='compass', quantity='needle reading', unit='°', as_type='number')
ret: 300 °
